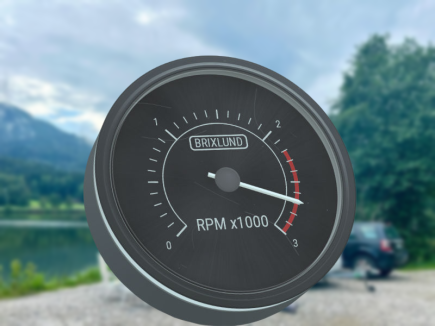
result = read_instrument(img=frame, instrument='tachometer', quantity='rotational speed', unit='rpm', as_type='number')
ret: 2700 rpm
